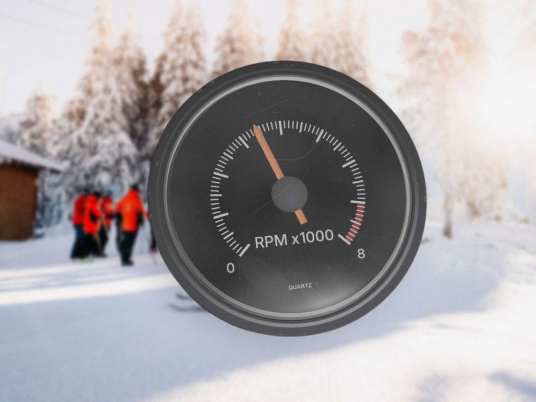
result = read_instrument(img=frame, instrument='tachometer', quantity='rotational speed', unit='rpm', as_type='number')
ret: 3400 rpm
